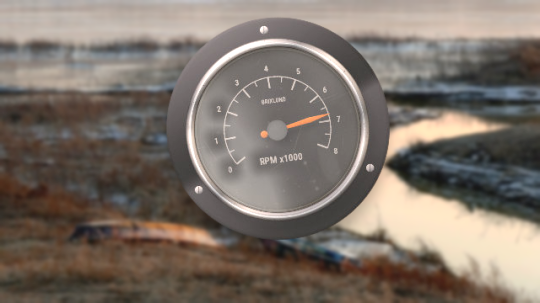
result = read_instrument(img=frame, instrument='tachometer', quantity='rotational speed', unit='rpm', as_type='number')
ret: 6750 rpm
